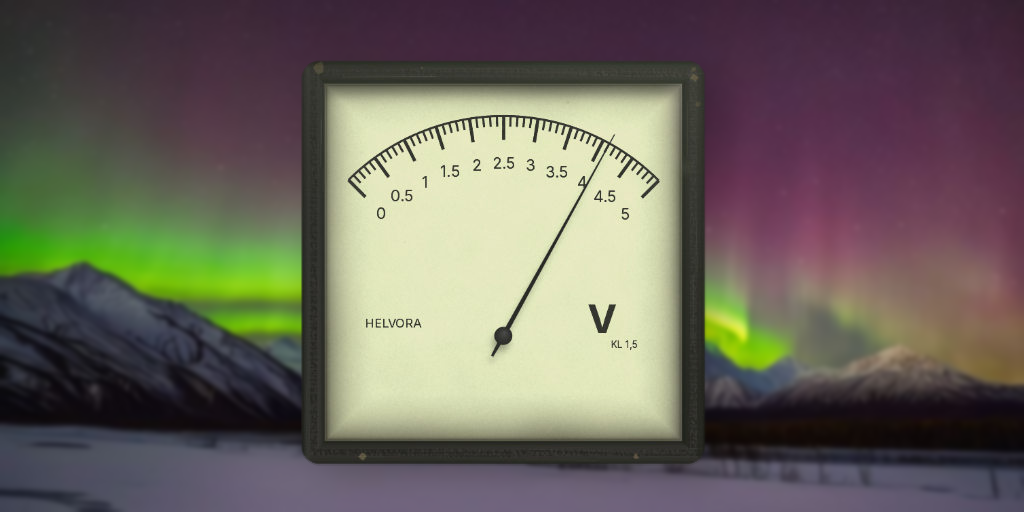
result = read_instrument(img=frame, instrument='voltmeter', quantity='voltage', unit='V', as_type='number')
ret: 4.1 V
